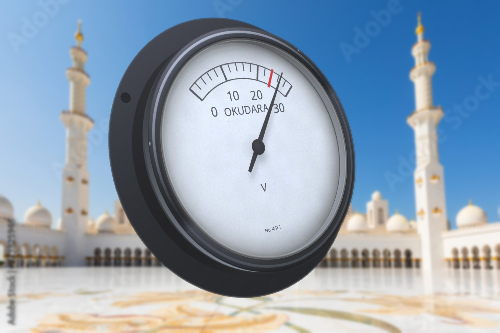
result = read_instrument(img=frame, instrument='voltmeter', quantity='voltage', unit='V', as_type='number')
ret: 26 V
